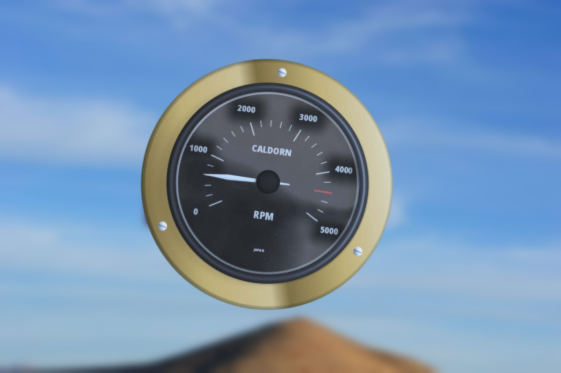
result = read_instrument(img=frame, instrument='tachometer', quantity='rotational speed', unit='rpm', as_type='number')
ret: 600 rpm
